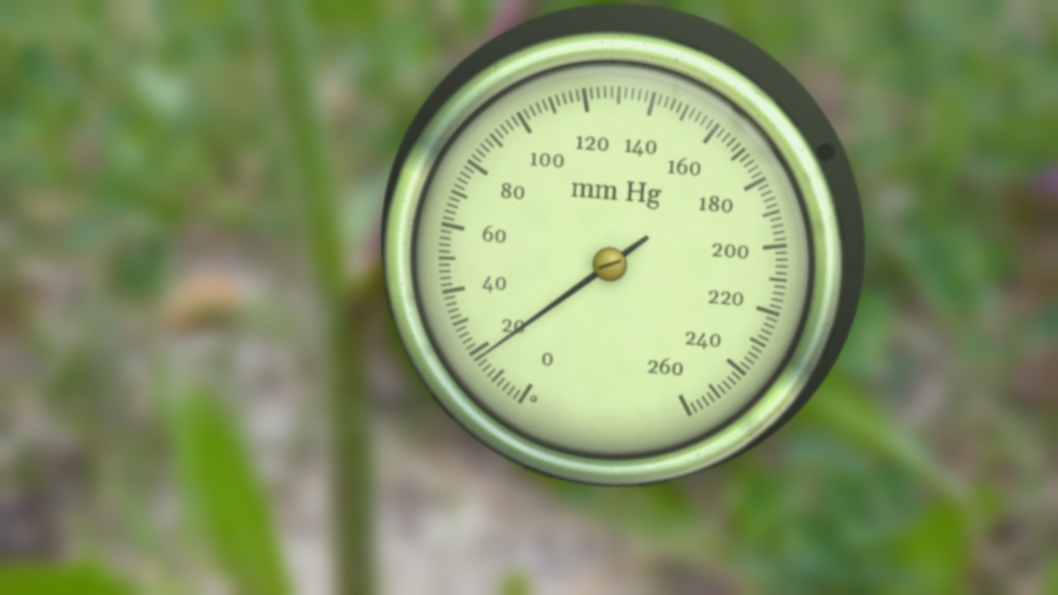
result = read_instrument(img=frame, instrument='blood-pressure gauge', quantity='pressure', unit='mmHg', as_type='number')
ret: 18 mmHg
